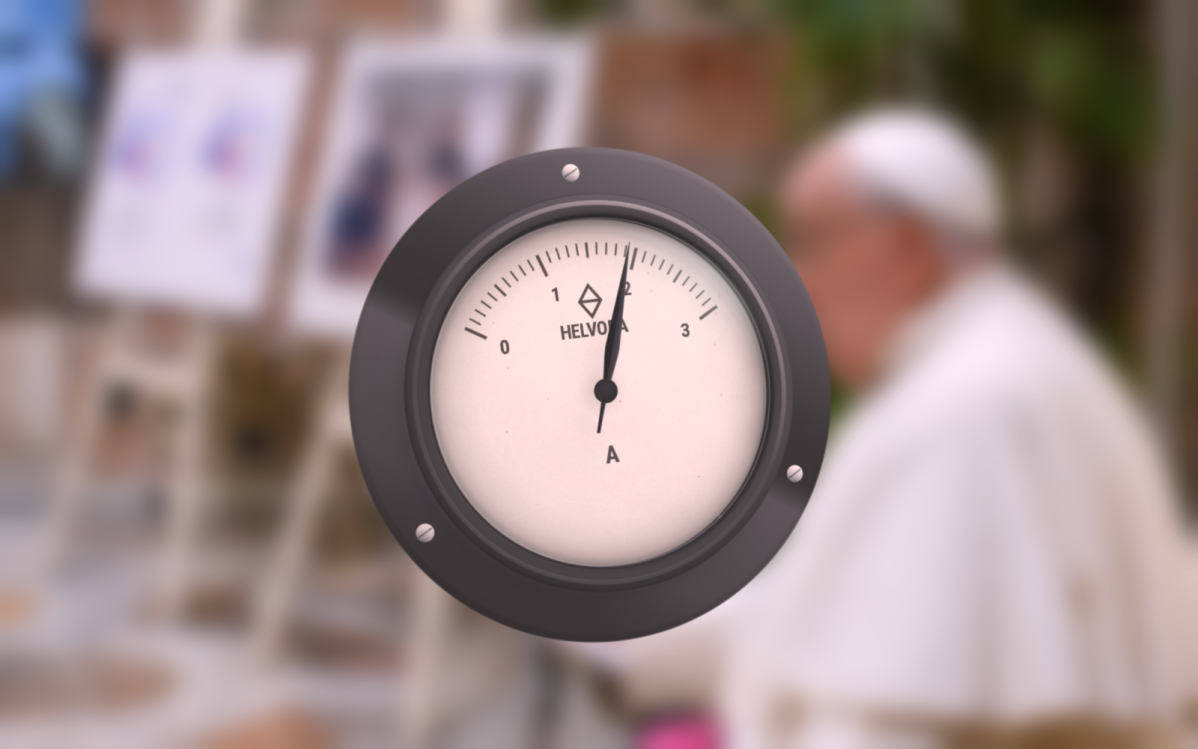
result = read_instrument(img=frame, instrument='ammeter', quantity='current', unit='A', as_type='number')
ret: 1.9 A
